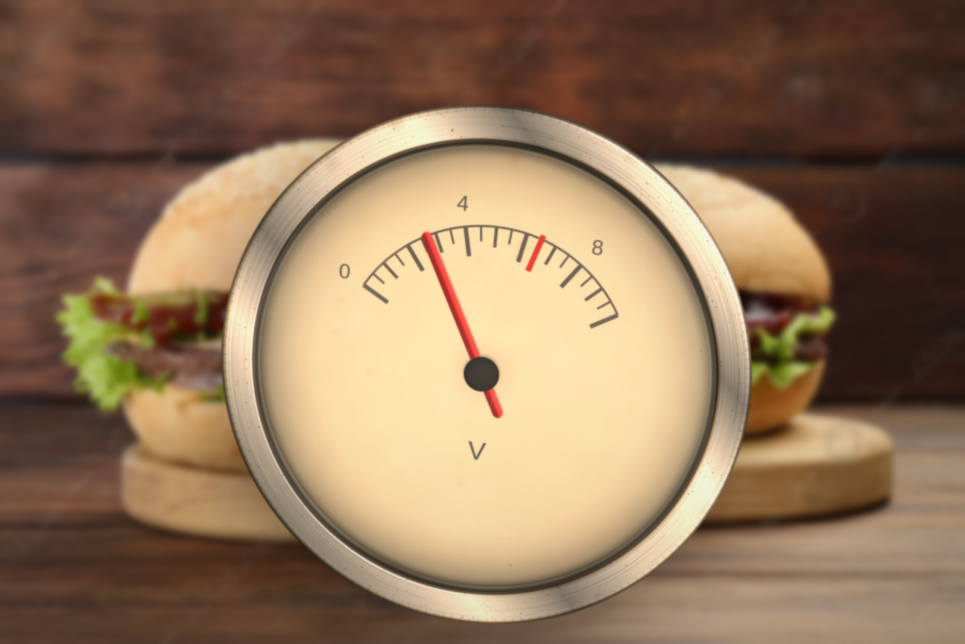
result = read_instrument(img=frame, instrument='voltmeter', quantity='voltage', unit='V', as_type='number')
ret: 2.75 V
